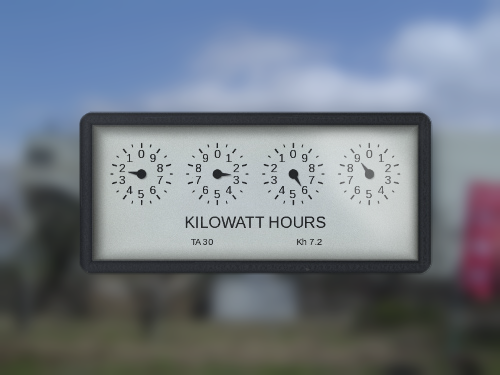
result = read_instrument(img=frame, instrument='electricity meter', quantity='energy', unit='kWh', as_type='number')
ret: 2259 kWh
